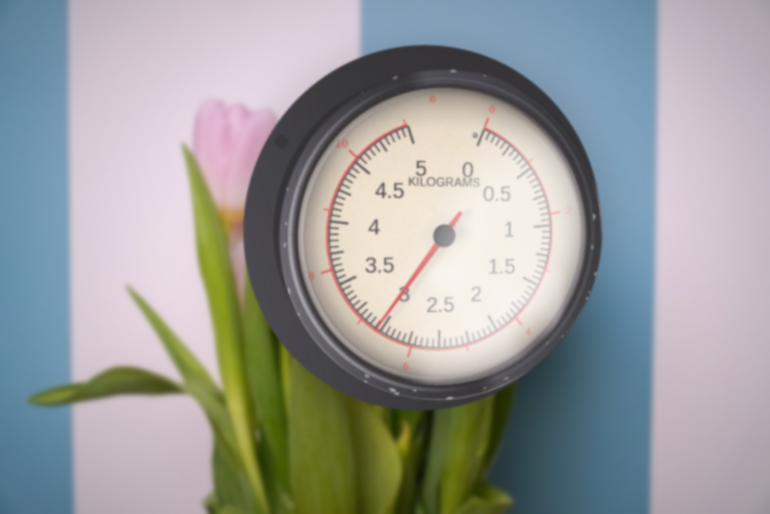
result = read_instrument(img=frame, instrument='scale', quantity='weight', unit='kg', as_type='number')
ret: 3.05 kg
